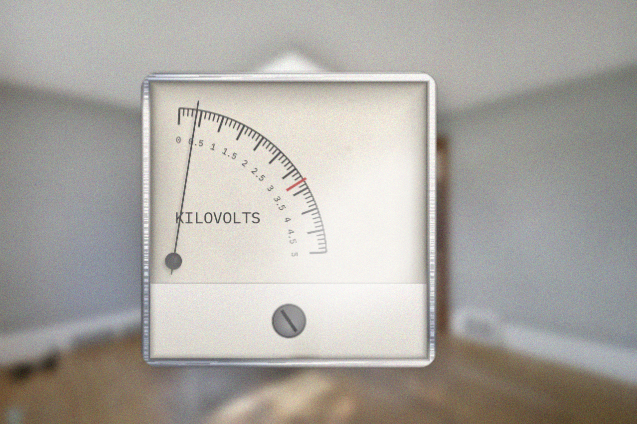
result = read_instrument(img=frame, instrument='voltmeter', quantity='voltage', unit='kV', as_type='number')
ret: 0.4 kV
